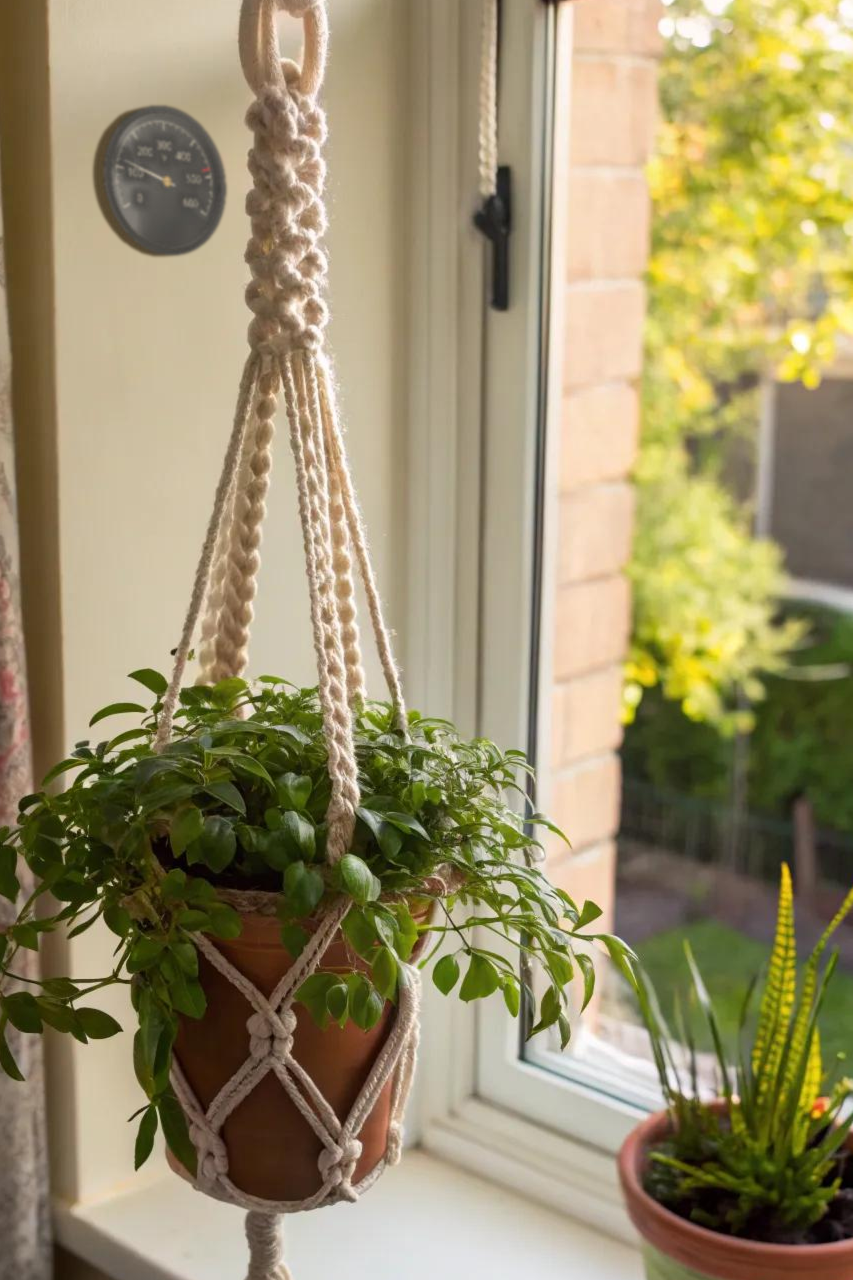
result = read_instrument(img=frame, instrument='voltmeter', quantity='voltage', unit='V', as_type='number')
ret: 120 V
